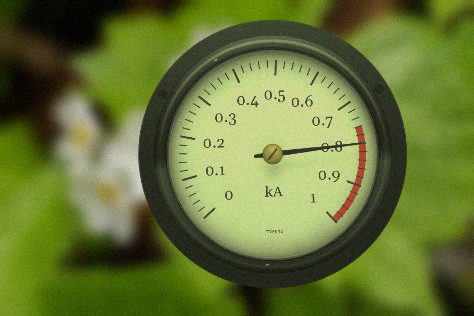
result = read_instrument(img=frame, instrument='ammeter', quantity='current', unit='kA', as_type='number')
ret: 0.8 kA
